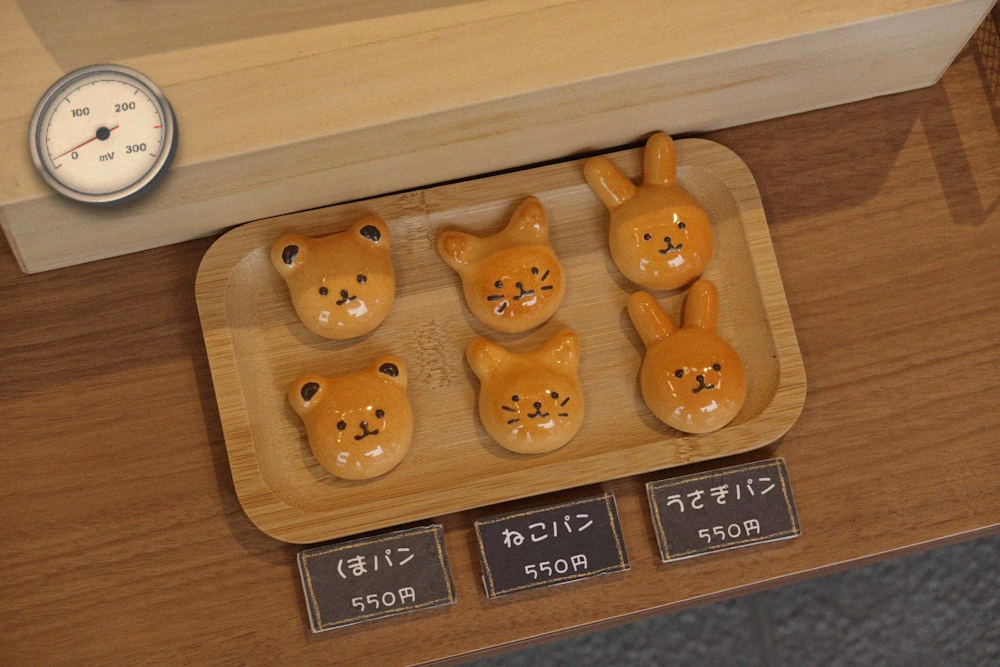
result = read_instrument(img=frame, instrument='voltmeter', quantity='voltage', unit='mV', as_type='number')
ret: 10 mV
